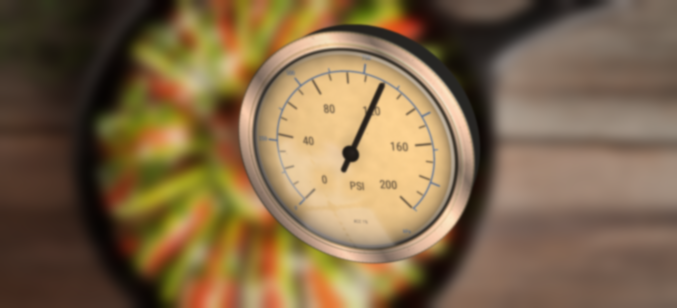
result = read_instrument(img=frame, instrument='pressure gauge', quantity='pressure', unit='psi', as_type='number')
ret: 120 psi
